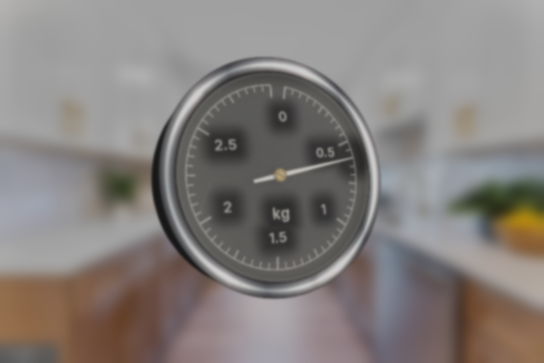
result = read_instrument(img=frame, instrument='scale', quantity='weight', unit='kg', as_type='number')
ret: 0.6 kg
